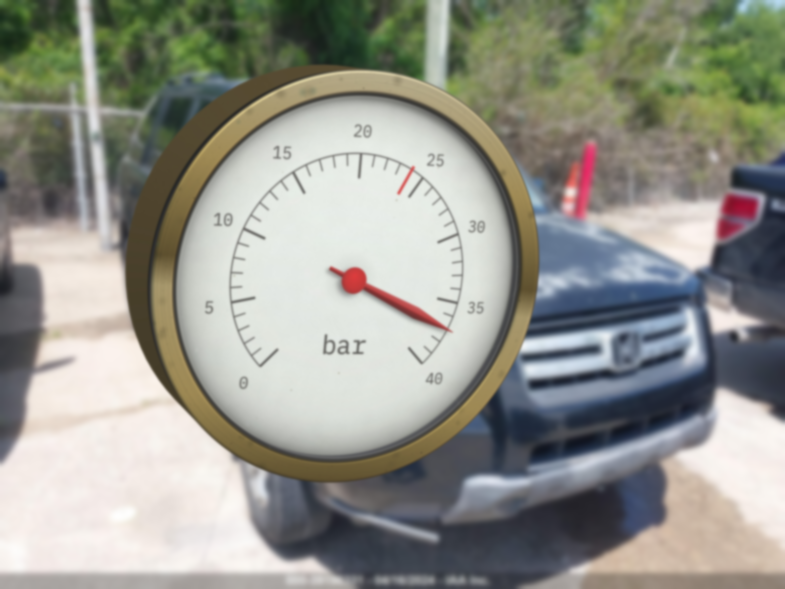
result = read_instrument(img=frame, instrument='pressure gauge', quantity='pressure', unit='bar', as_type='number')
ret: 37 bar
